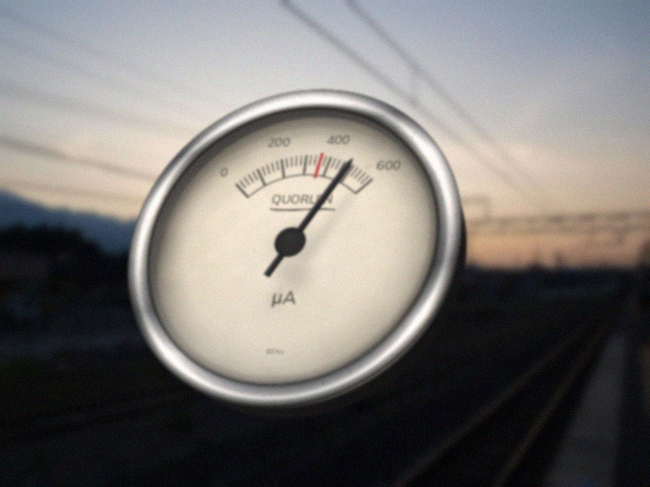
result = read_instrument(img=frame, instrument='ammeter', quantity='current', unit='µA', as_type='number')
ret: 500 µA
